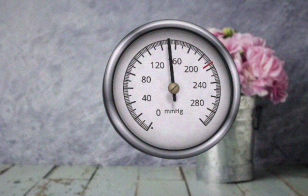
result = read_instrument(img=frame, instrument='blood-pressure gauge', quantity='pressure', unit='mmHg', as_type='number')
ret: 150 mmHg
